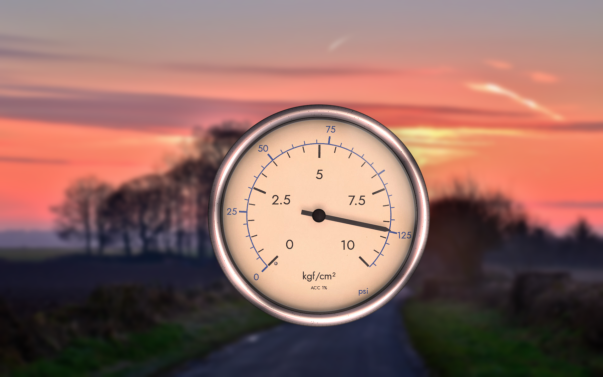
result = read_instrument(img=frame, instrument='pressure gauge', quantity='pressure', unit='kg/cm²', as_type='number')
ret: 8.75 kg/cm²
